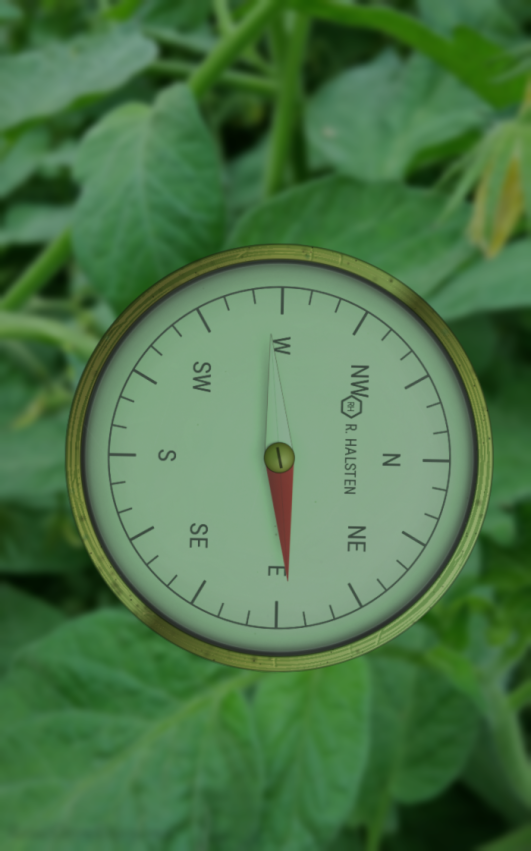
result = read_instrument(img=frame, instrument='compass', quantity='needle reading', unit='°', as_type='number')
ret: 85 °
